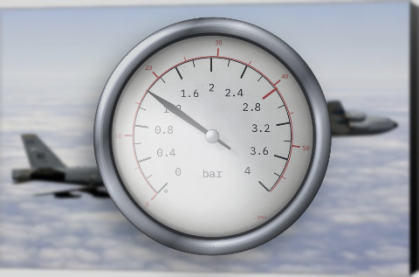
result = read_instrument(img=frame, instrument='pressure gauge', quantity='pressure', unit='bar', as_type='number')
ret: 1.2 bar
